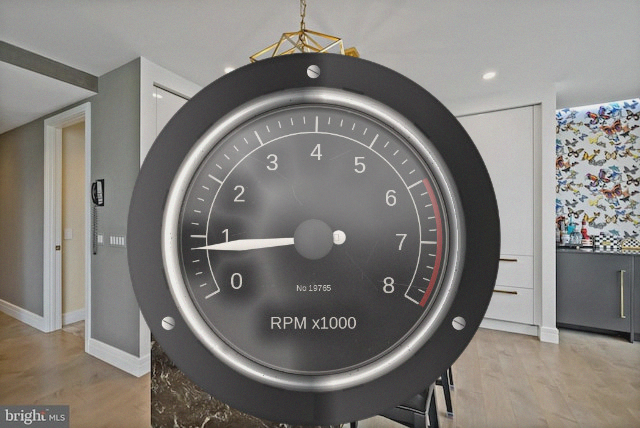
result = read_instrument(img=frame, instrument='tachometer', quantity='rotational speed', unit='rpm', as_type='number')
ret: 800 rpm
